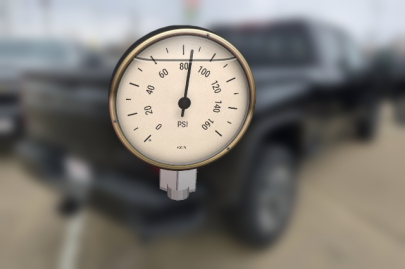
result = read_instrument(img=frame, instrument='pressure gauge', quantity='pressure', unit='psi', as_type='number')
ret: 85 psi
